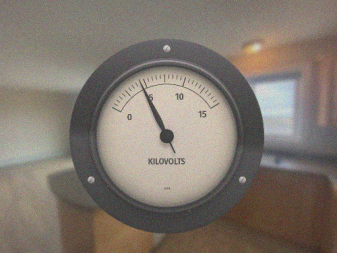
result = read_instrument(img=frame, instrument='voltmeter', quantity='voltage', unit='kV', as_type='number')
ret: 4.5 kV
